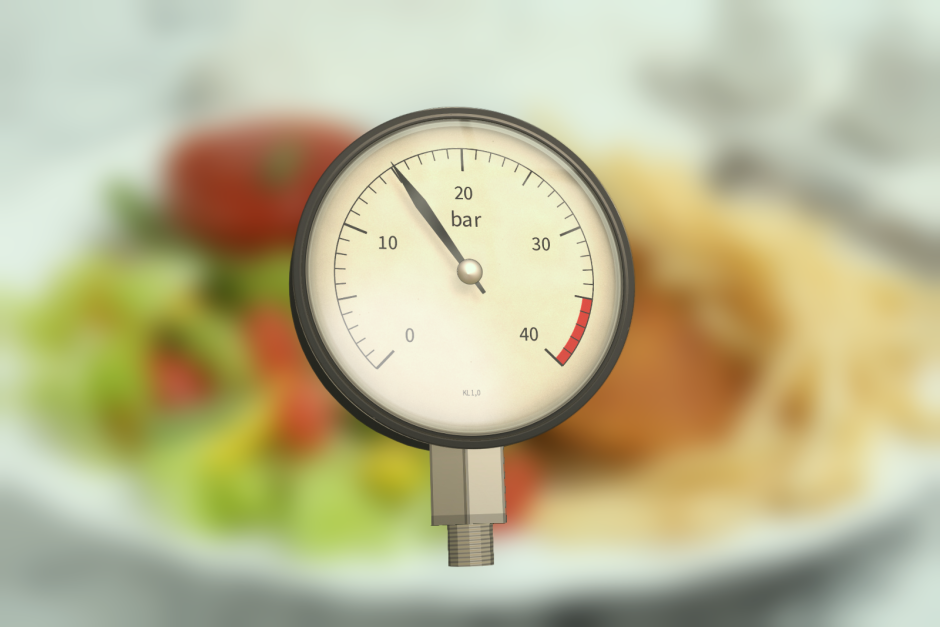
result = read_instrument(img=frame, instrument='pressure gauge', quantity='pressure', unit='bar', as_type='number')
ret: 15 bar
